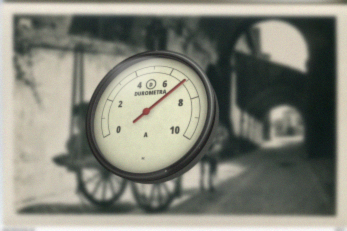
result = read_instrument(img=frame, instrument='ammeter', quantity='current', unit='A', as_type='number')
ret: 7 A
